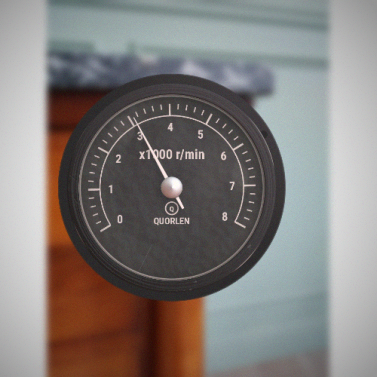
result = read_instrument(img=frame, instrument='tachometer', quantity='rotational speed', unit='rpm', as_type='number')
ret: 3100 rpm
